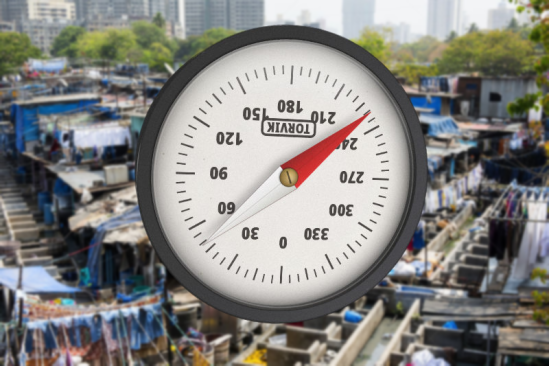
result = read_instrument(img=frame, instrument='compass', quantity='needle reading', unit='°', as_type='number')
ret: 230 °
